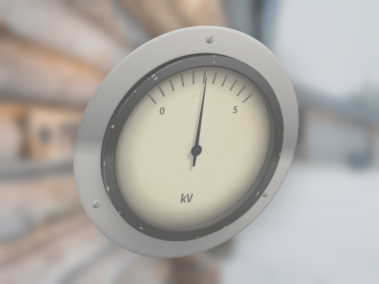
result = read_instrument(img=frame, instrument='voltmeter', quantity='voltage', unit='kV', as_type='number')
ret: 2.5 kV
